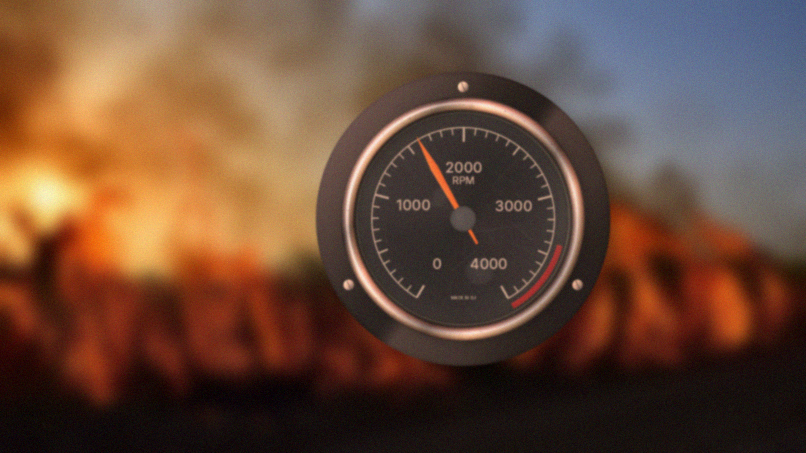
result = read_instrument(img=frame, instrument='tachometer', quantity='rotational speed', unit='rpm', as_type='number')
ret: 1600 rpm
